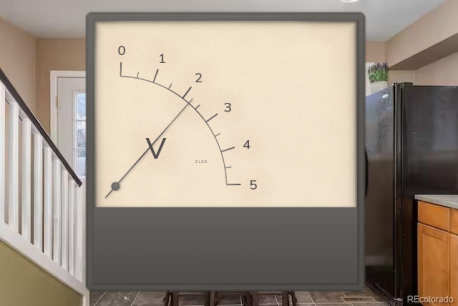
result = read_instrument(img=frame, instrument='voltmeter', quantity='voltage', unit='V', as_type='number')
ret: 2.25 V
